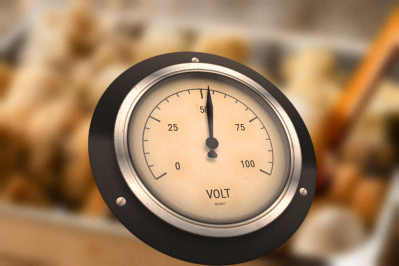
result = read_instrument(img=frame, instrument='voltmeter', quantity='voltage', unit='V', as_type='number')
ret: 52.5 V
